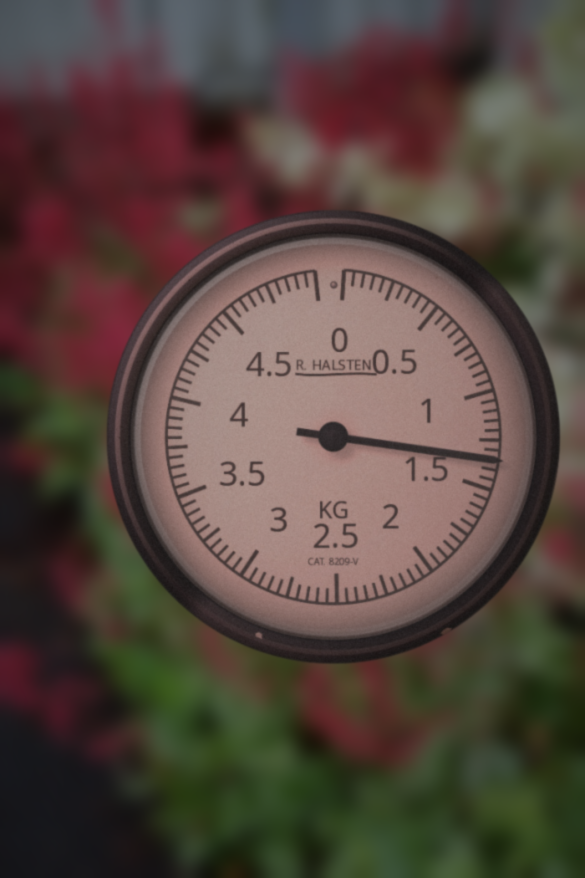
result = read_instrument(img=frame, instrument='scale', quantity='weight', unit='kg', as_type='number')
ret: 1.35 kg
